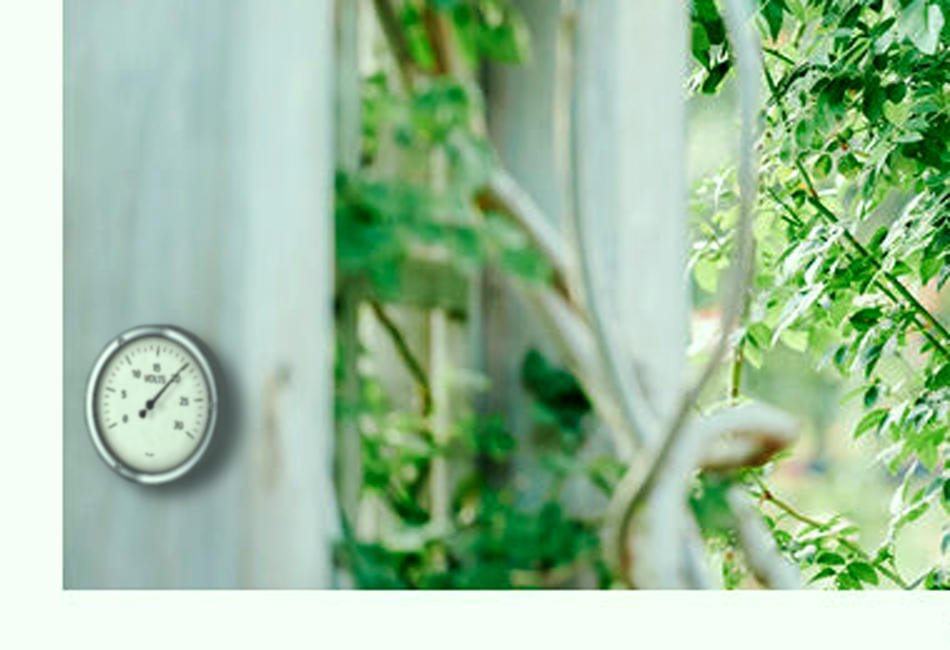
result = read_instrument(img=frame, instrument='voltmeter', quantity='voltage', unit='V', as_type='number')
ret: 20 V
